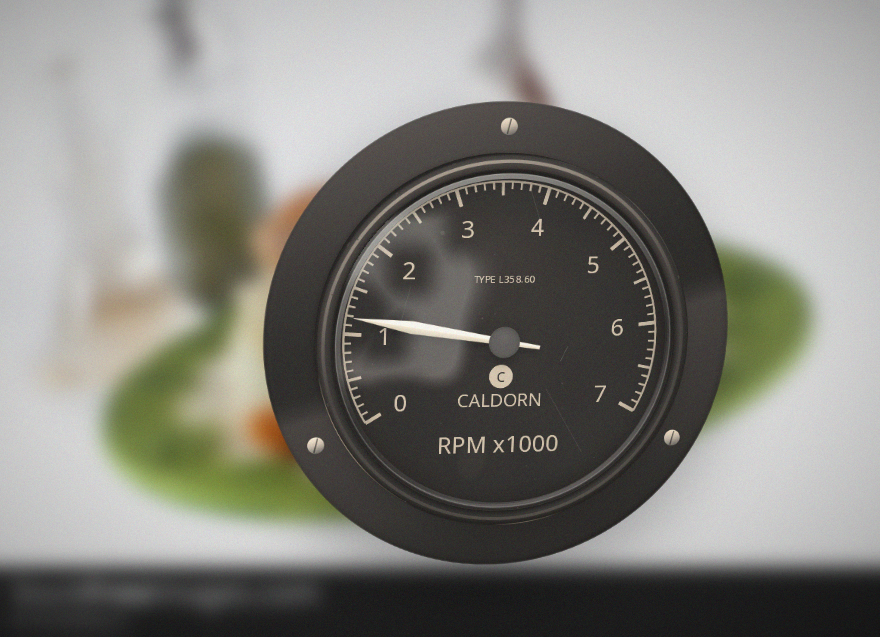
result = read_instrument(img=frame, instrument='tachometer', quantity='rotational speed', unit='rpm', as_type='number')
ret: 1200 rpm
